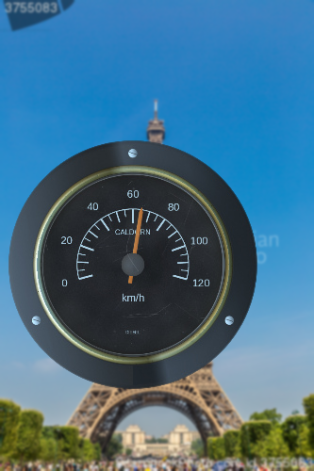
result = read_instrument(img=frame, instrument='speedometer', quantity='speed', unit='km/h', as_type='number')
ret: 65 km/h
